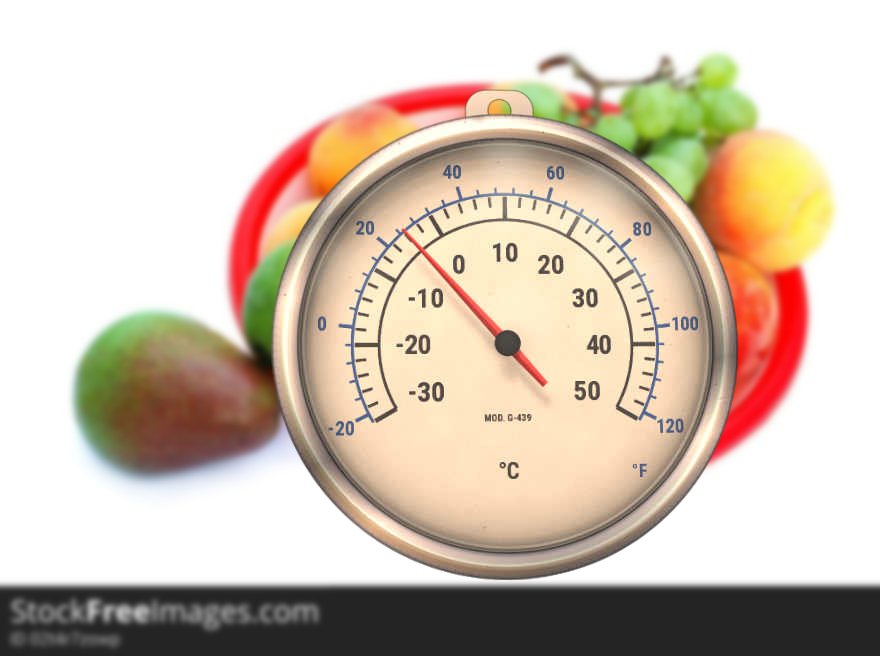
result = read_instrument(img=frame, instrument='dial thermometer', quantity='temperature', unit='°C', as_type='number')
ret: -4 °C
